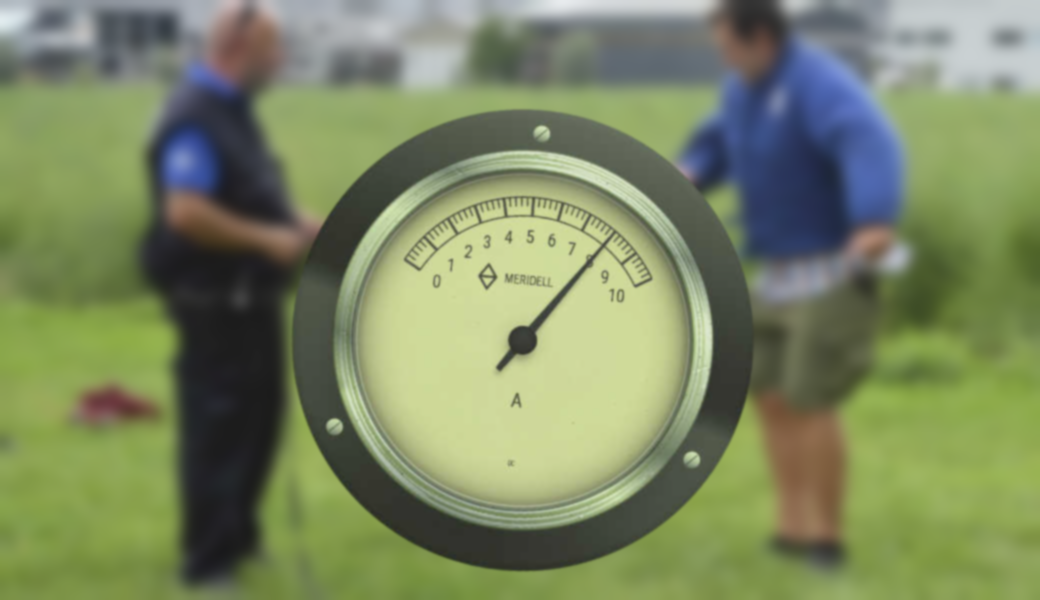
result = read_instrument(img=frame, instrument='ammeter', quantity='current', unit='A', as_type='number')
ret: 8 A
